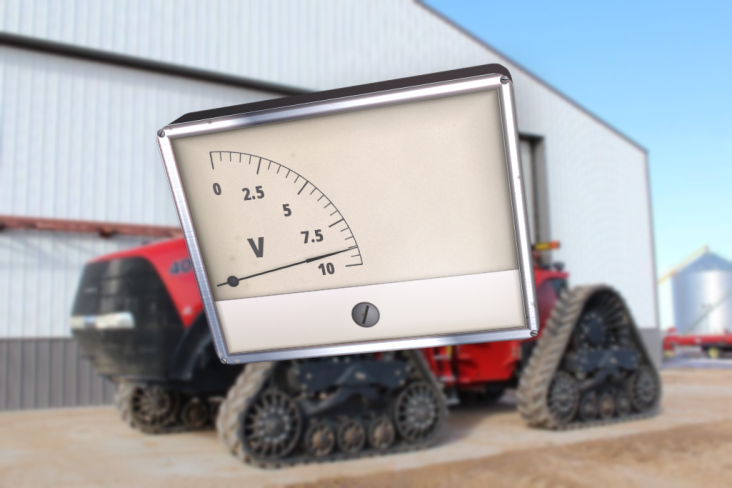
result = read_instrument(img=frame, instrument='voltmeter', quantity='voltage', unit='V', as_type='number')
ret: 9 V
